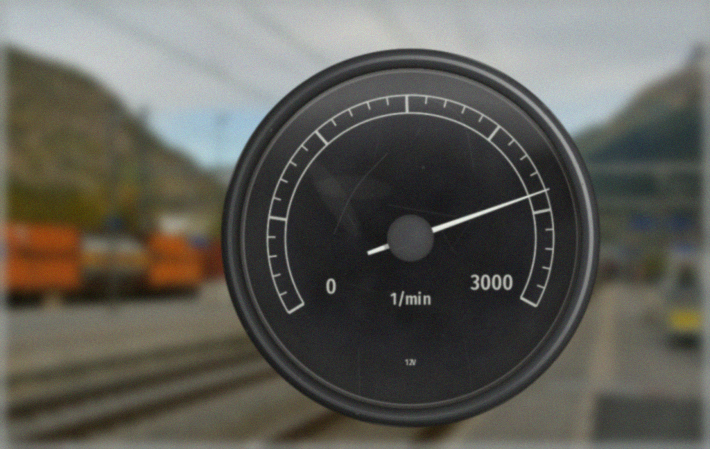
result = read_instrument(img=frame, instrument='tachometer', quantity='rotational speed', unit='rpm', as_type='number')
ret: 2400 rpm
